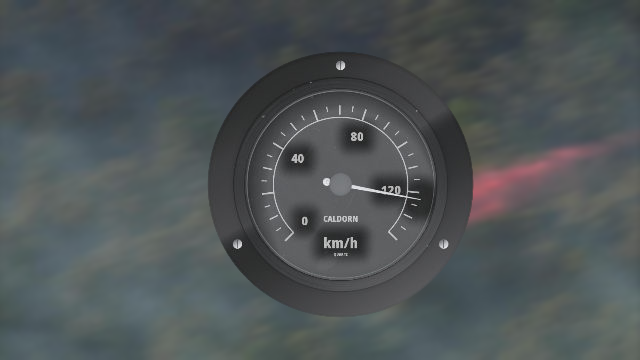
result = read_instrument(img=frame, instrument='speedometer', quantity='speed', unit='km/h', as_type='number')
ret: 122.5 km/h
